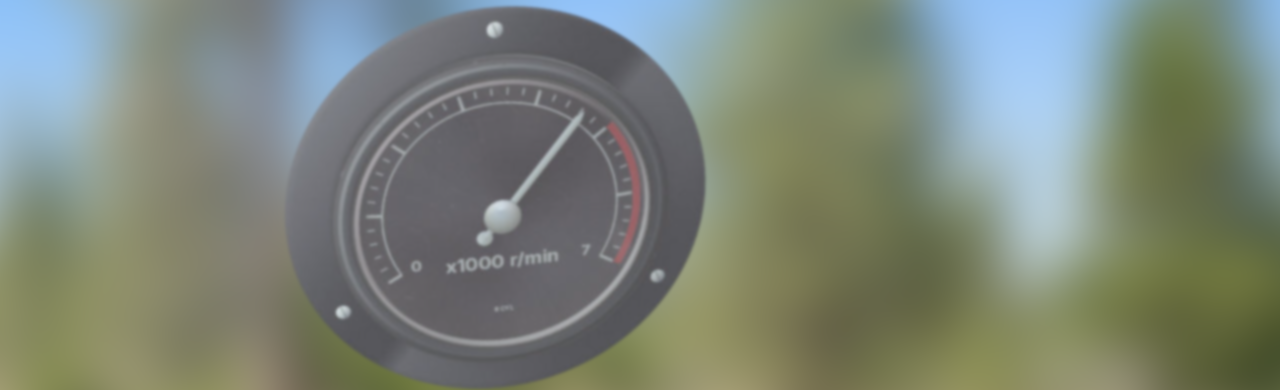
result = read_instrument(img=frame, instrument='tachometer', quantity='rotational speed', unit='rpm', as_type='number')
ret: 4600 rpm
